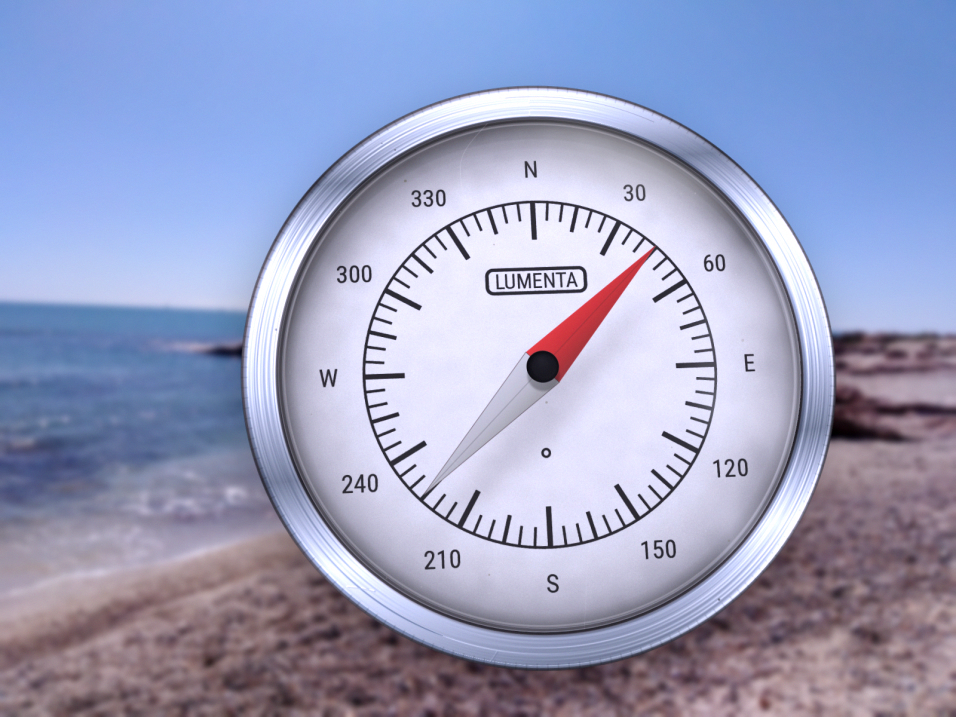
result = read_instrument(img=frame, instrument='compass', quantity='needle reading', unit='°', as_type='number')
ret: 45 °
